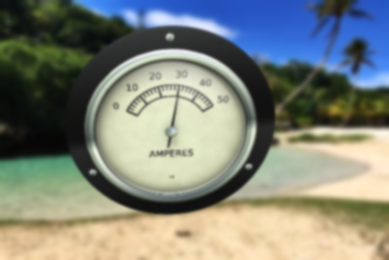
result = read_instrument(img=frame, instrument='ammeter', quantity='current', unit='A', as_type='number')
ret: 30 A
